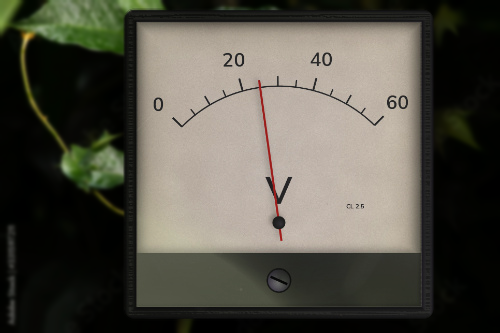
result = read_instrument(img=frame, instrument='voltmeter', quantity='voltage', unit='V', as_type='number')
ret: 25 V
